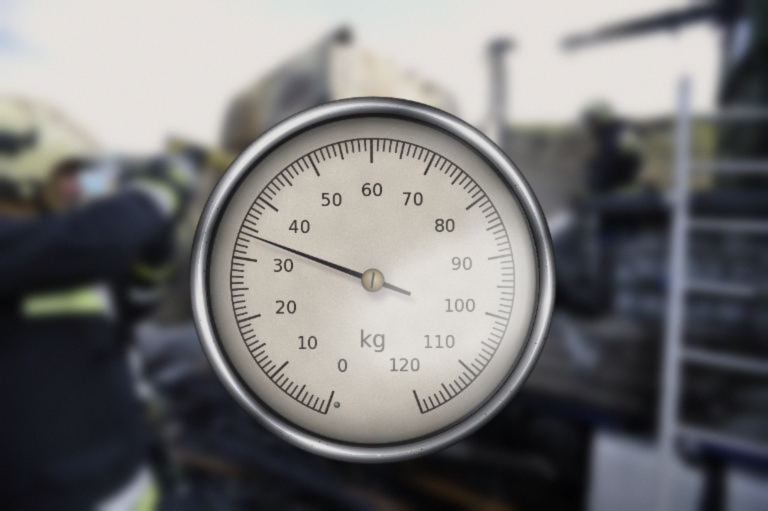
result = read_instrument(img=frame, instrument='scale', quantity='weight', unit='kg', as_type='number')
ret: 34 kg
